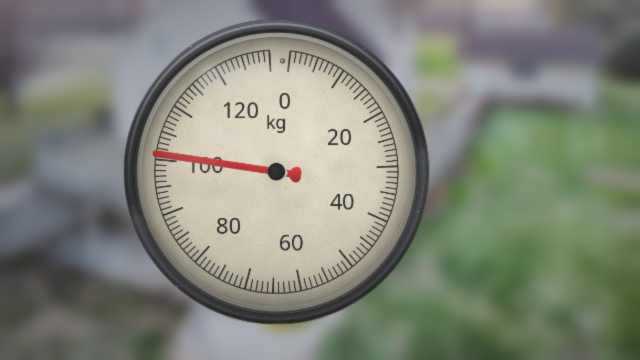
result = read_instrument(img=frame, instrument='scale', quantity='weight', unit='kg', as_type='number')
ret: 101 kg
